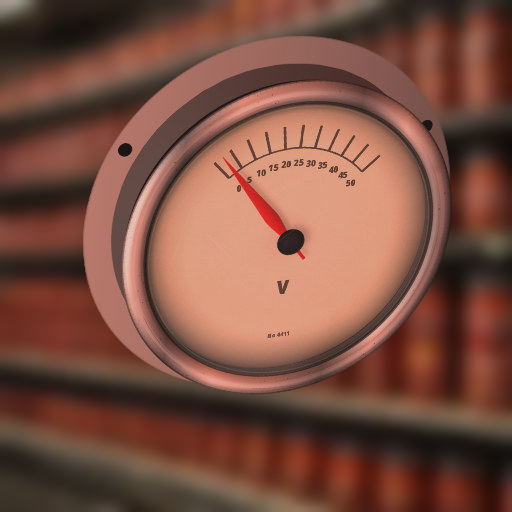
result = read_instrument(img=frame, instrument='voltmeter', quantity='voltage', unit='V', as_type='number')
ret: 2.5 V
